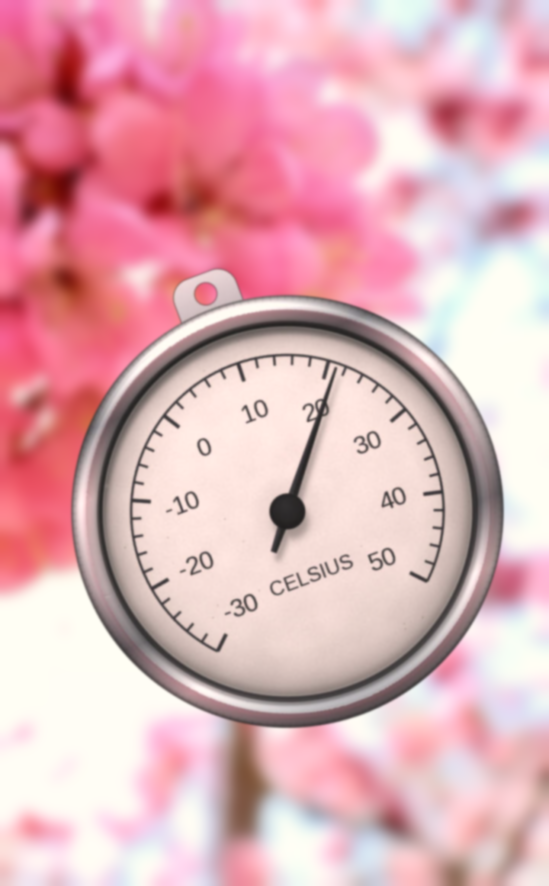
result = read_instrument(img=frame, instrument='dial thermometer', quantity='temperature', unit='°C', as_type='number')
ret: 21 °C
